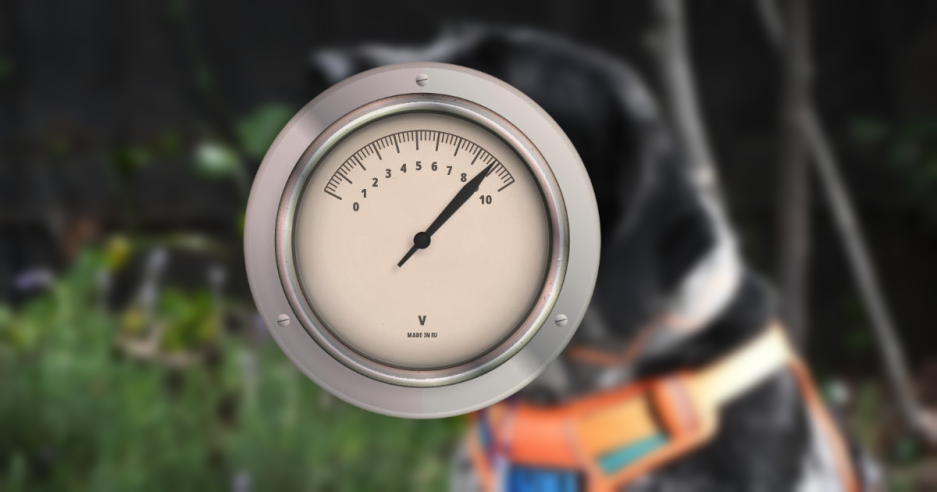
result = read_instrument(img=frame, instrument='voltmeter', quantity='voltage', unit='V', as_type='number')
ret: 8.8 V
